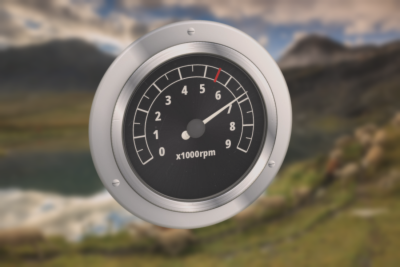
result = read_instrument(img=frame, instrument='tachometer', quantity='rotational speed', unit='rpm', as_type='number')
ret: 6750 rpm
